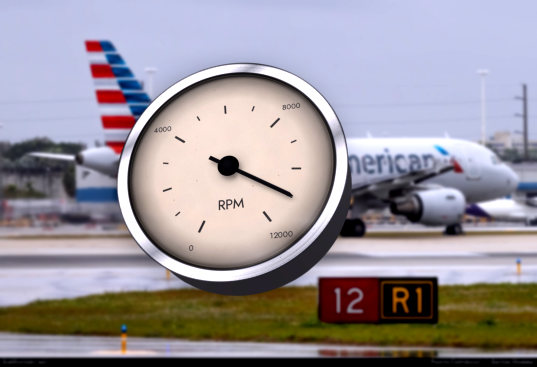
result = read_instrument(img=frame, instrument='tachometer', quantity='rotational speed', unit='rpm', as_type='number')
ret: 11000 rpm
